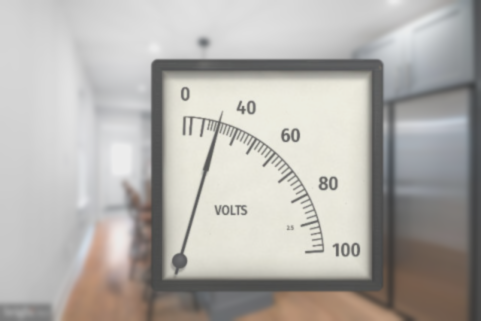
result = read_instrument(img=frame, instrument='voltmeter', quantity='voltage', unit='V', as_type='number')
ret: 30 V
